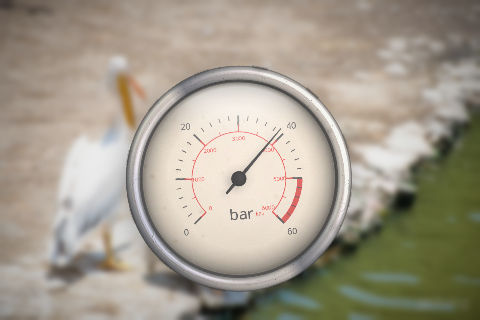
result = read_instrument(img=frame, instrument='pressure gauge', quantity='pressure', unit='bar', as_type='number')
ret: 39 bar
